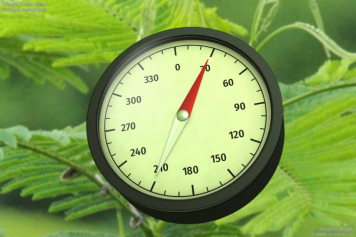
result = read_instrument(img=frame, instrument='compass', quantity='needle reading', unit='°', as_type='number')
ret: 30 °
